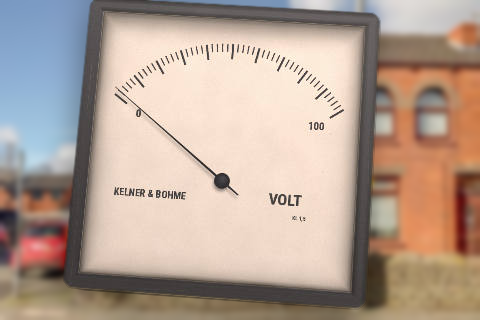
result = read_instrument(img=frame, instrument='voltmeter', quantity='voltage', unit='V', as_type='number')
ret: 2 V
